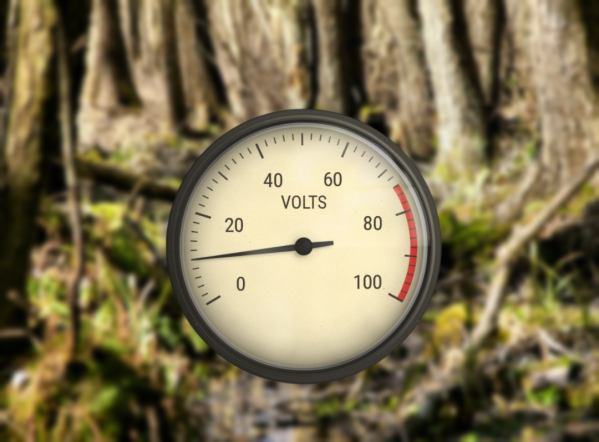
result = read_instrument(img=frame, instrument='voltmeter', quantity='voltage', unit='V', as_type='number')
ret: 10 V
